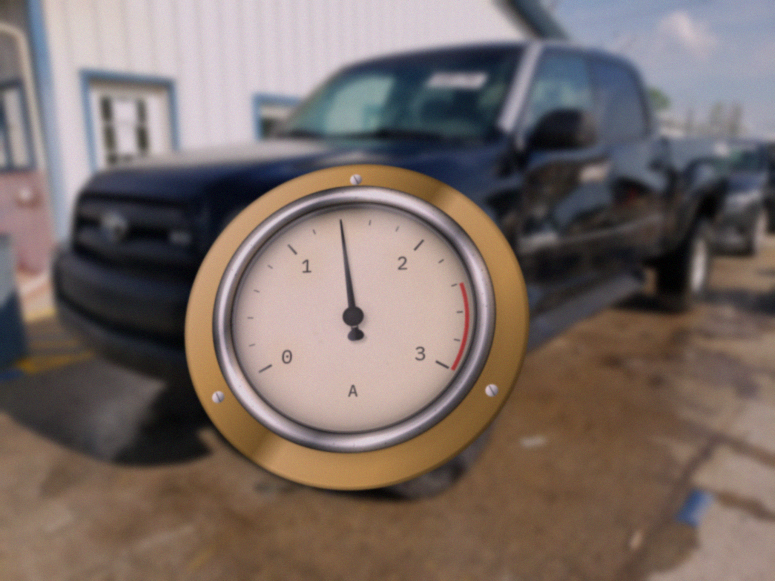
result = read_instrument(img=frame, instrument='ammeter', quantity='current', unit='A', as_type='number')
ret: 1.4 A
